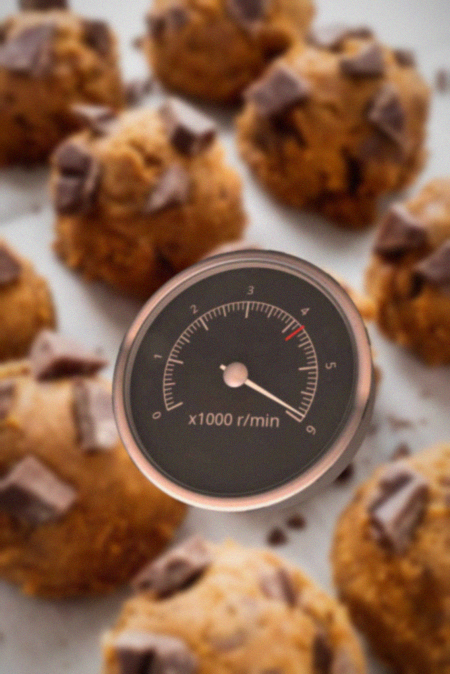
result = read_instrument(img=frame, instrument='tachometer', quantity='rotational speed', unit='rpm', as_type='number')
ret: 5900 rpm
